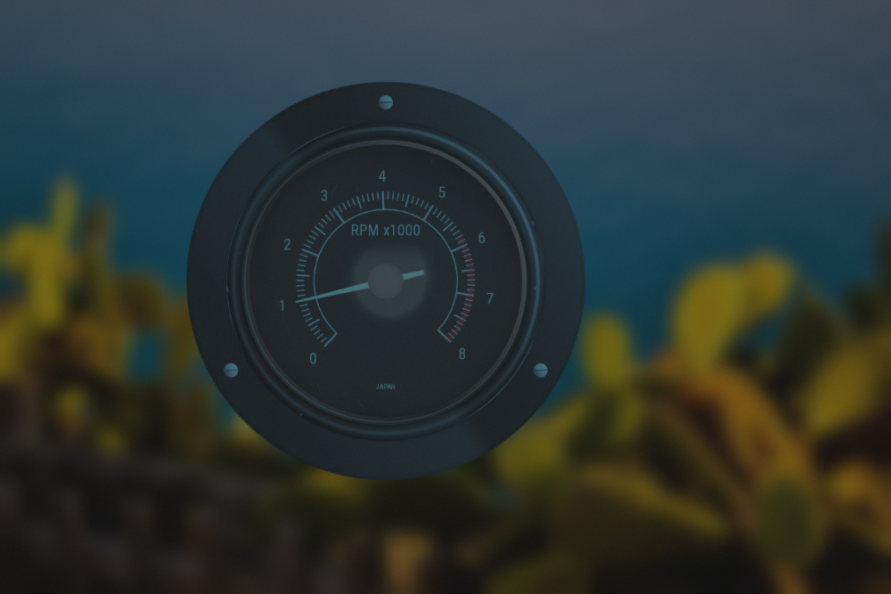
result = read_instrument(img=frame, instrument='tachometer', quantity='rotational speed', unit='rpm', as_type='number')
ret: 1000 rpm
